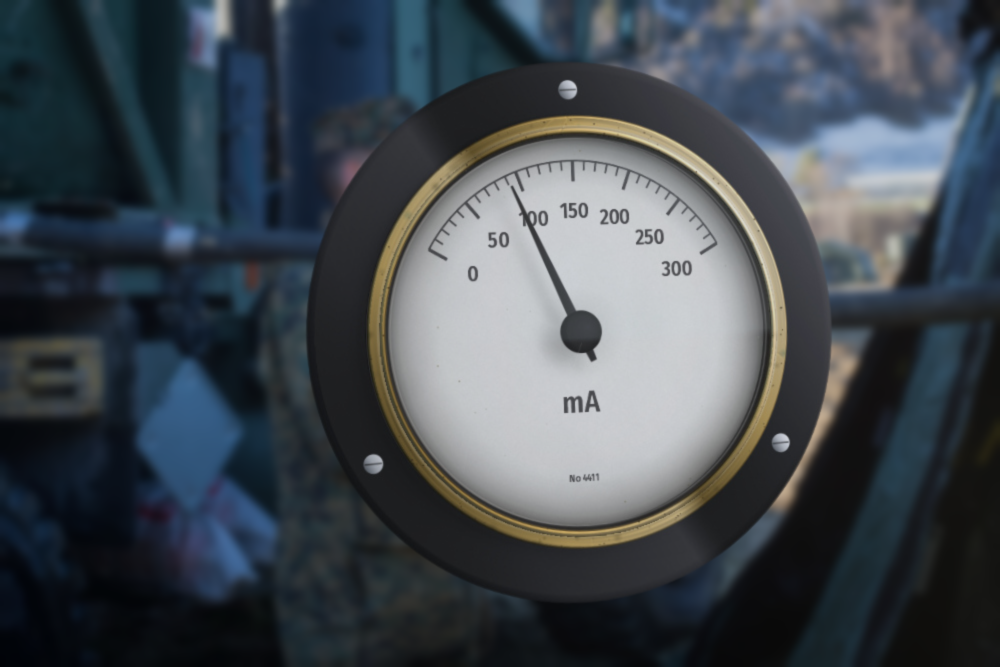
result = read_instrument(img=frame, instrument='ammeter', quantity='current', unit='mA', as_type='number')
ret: 90 mA
